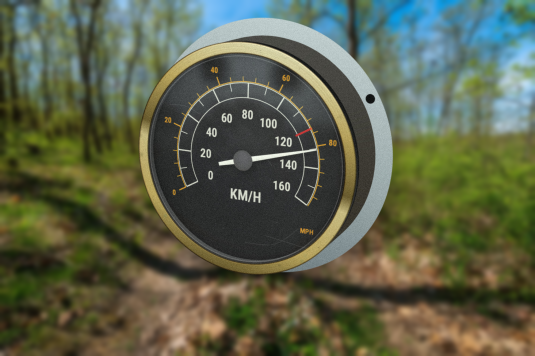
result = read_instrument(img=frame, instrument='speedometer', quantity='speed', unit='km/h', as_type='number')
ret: 130 km/h
